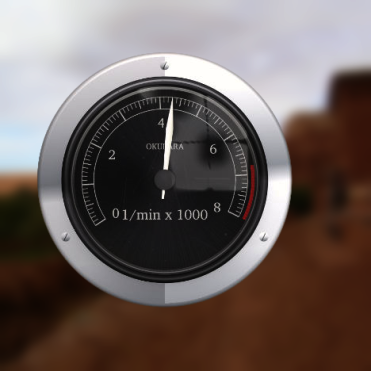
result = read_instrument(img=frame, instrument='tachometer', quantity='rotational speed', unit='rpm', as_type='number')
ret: 4300 rpm
